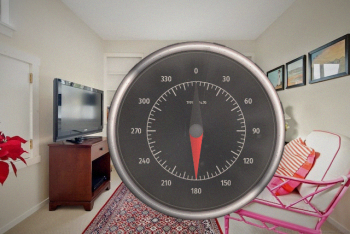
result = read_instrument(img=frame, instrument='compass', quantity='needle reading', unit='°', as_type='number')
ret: 180 °
